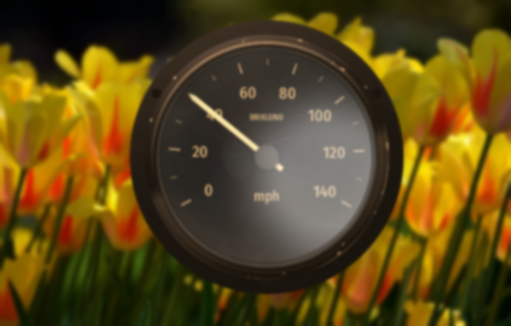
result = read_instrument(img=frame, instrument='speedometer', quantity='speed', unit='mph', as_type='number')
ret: 40 mph
